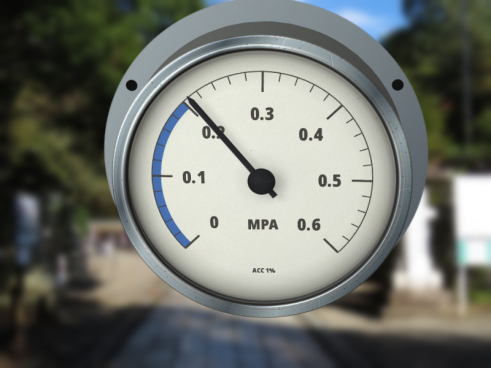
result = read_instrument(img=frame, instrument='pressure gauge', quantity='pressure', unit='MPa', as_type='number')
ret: 0.21 MPa
